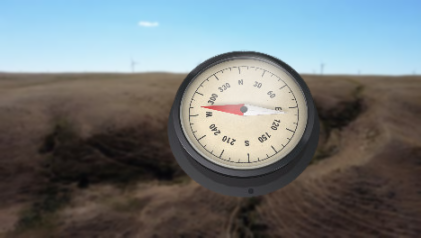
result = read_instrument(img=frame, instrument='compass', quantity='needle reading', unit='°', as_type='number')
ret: 280 °
